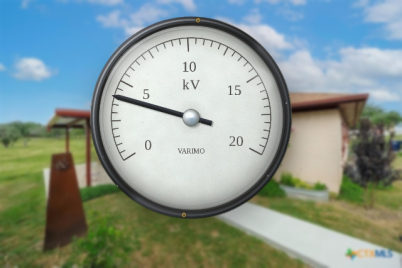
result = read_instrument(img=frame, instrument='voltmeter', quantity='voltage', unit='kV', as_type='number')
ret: 4 kV
